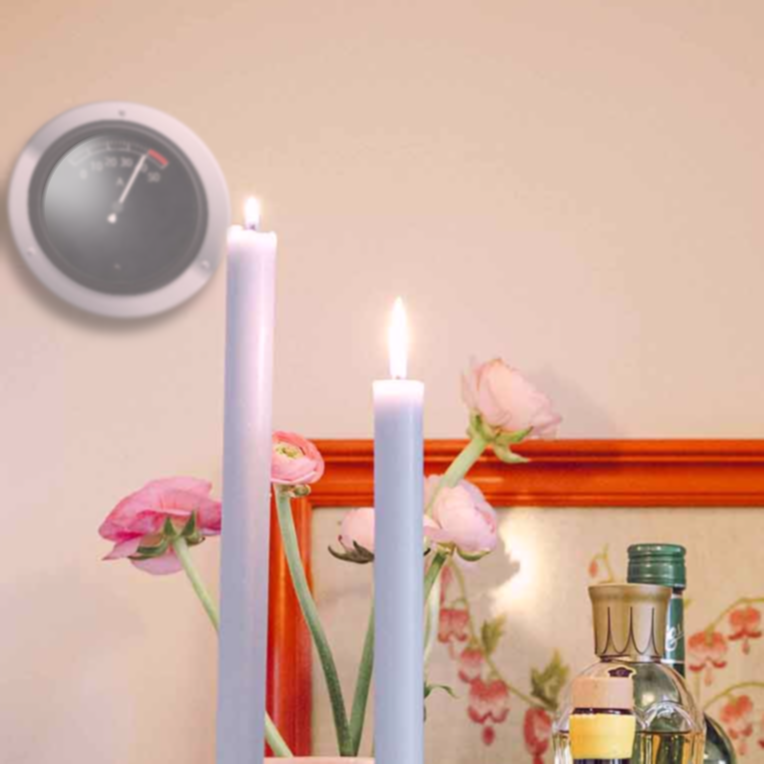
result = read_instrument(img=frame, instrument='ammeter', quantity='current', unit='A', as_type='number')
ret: 40 A
